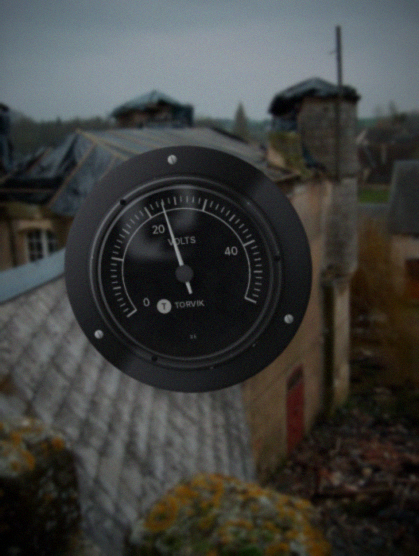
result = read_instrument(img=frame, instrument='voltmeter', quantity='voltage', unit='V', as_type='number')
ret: 23 V
